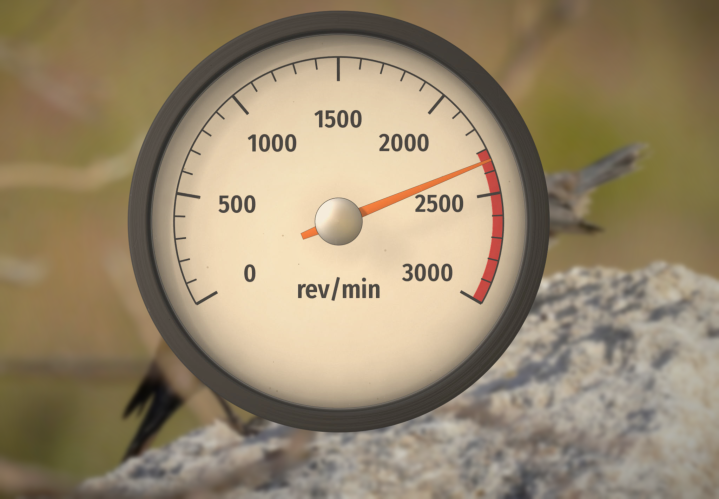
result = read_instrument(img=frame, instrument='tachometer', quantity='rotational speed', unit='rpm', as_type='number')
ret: 2350 rpm
